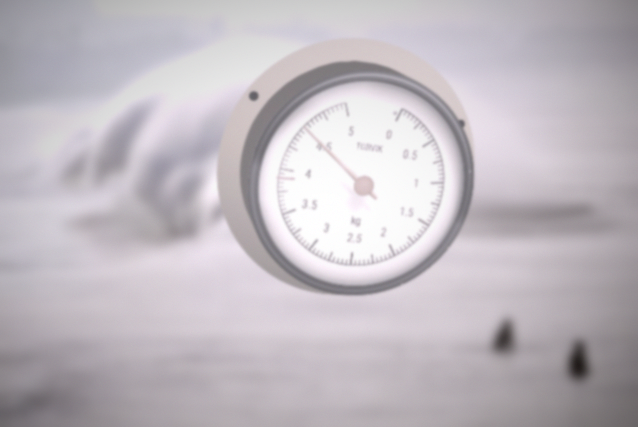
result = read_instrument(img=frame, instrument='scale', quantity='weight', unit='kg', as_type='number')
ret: 4.5 kg
